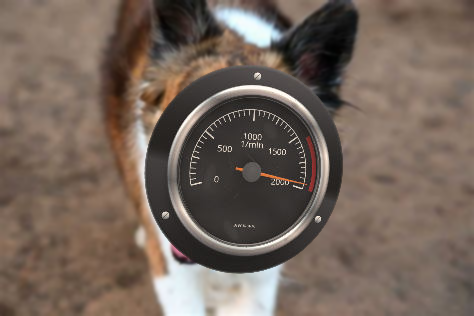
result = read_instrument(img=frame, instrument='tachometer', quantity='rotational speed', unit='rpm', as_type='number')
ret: 1950 rpm
